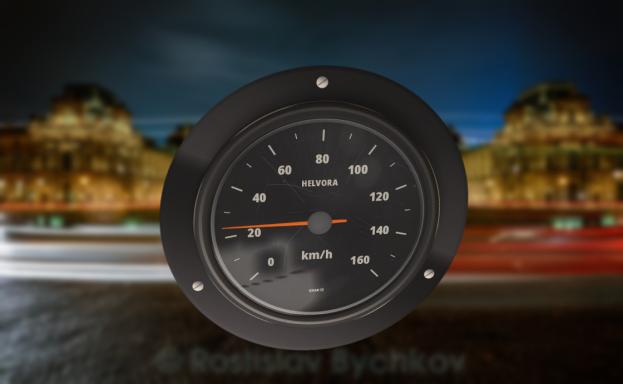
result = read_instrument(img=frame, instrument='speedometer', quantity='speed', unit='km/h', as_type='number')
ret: 25 km/h
